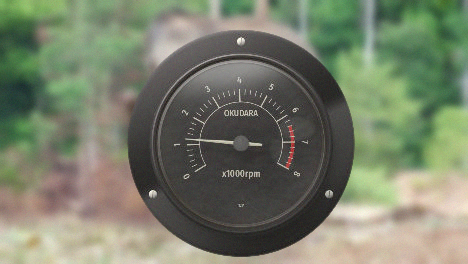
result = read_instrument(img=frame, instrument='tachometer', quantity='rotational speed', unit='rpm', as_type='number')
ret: 1200 rpm
